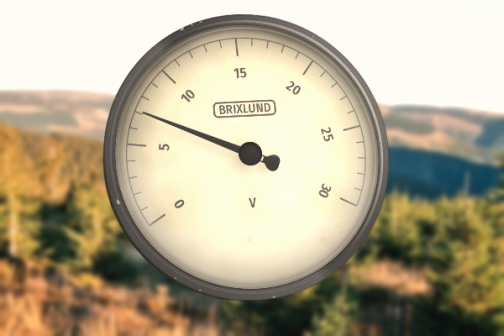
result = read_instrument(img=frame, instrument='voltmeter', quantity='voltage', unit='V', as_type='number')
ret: 7 V
